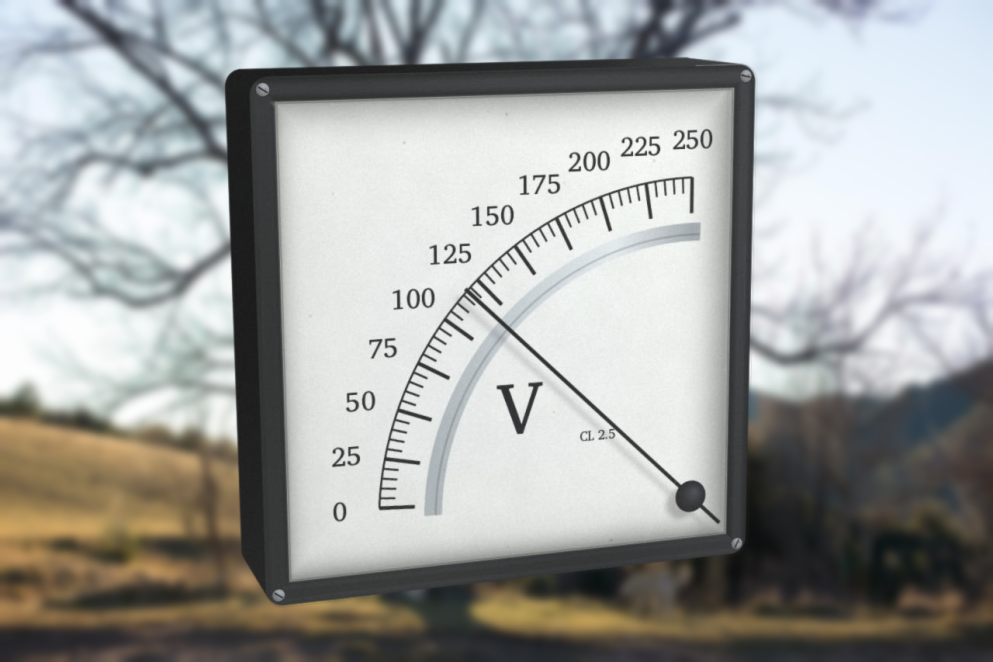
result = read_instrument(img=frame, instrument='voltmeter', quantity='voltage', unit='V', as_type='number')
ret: 117.5 V
